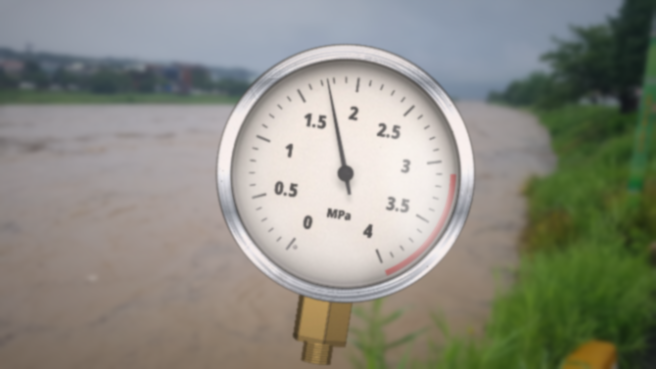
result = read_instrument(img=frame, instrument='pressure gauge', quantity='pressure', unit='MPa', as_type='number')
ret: 1.75 MPa
